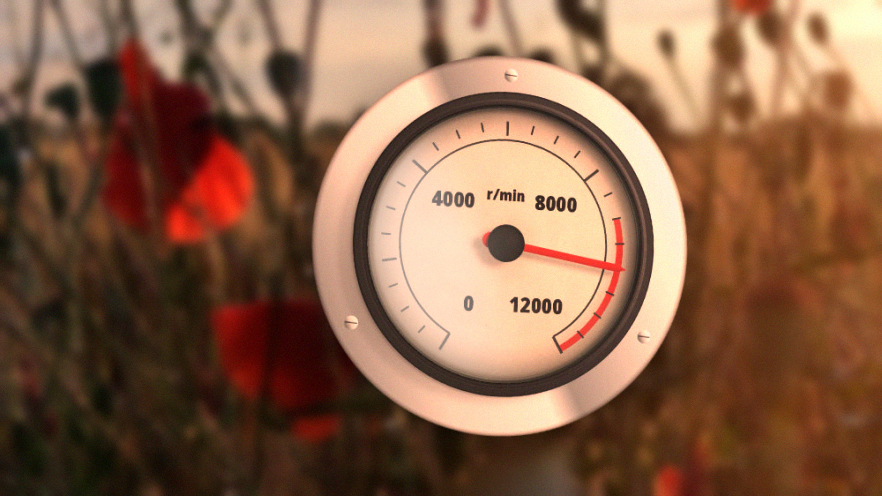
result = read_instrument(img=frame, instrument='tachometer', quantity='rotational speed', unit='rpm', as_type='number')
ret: 10000 rpm
